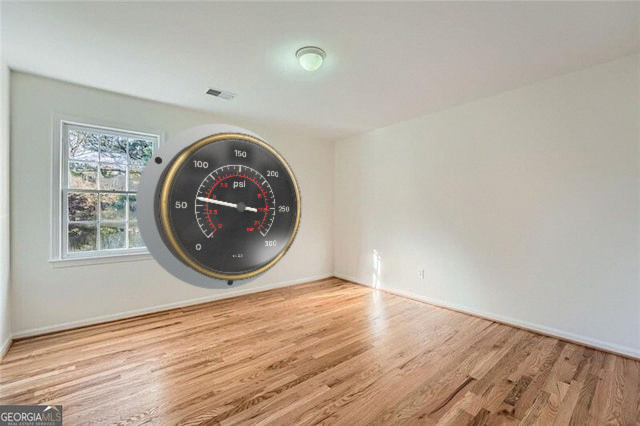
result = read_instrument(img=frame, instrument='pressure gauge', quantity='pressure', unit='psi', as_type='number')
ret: 60 psi
